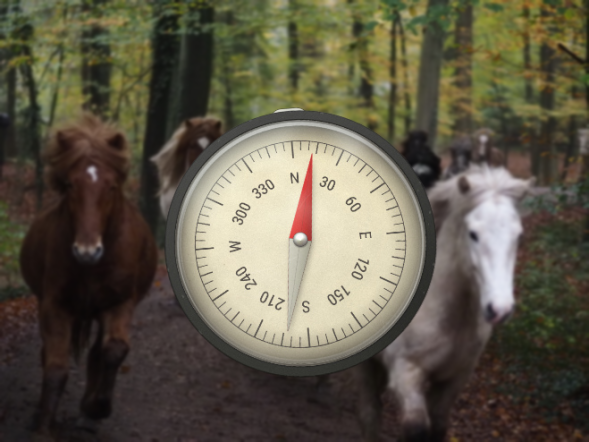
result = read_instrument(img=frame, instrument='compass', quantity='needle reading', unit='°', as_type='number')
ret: 12.5 °
